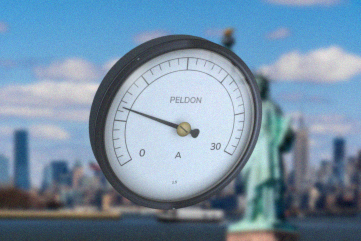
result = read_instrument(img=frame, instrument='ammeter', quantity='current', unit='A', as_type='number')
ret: 6.5 A
